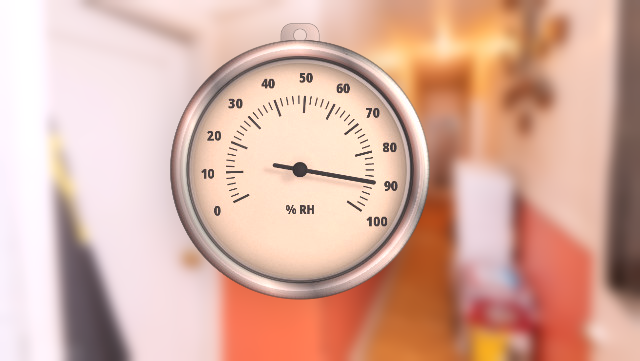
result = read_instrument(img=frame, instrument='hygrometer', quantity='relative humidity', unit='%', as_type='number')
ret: 90 %
